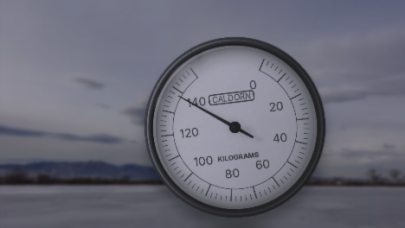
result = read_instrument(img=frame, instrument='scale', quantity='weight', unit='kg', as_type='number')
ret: 138 kg
